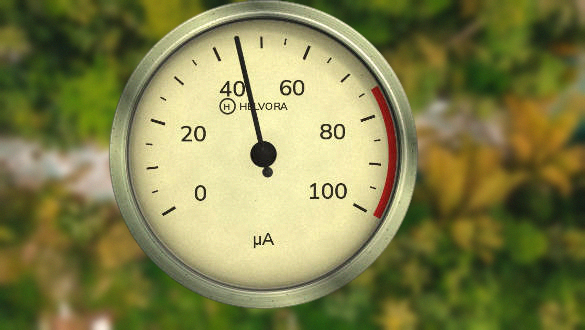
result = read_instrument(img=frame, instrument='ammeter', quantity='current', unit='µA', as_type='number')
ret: 45 µA
